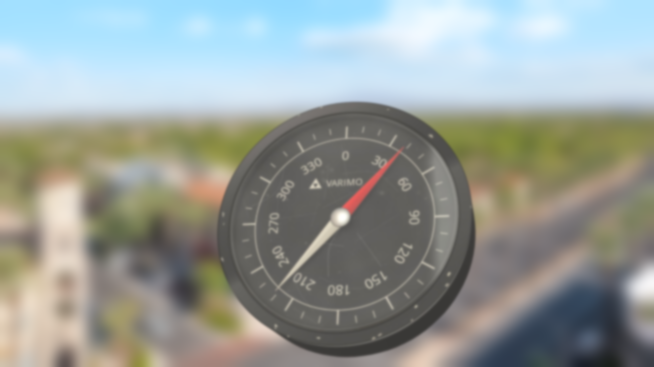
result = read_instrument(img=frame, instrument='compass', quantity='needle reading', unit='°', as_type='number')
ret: 40 °
